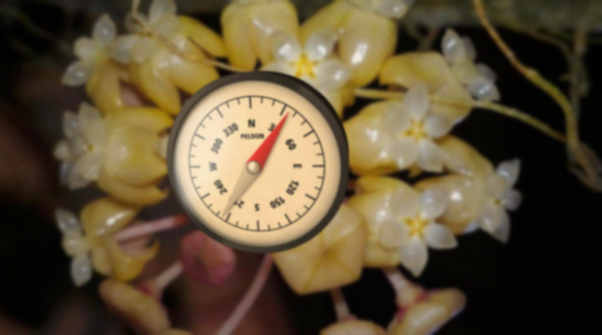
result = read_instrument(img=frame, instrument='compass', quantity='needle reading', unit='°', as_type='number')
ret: 35 °
